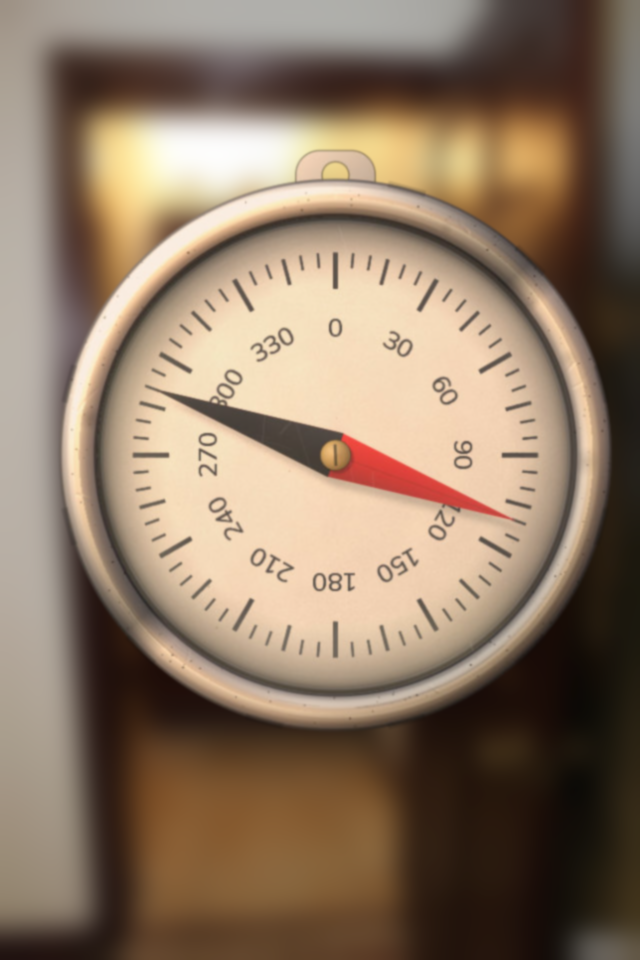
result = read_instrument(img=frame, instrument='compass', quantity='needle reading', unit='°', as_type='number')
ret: 110 °
